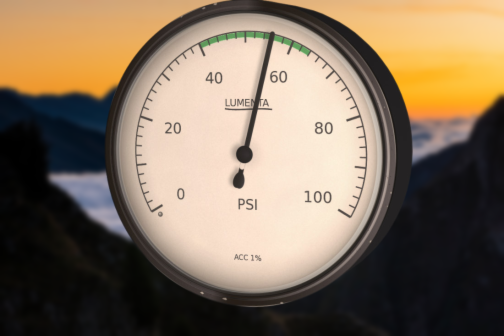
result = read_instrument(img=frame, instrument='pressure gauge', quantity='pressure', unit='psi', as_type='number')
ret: 56 psi
